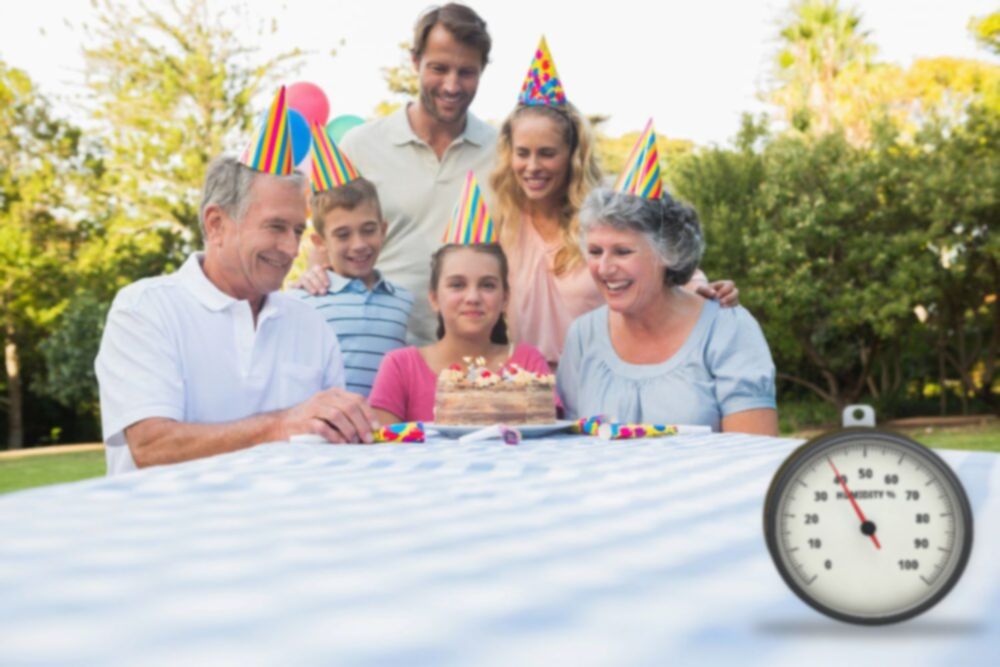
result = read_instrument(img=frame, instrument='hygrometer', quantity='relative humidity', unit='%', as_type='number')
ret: 40 %
